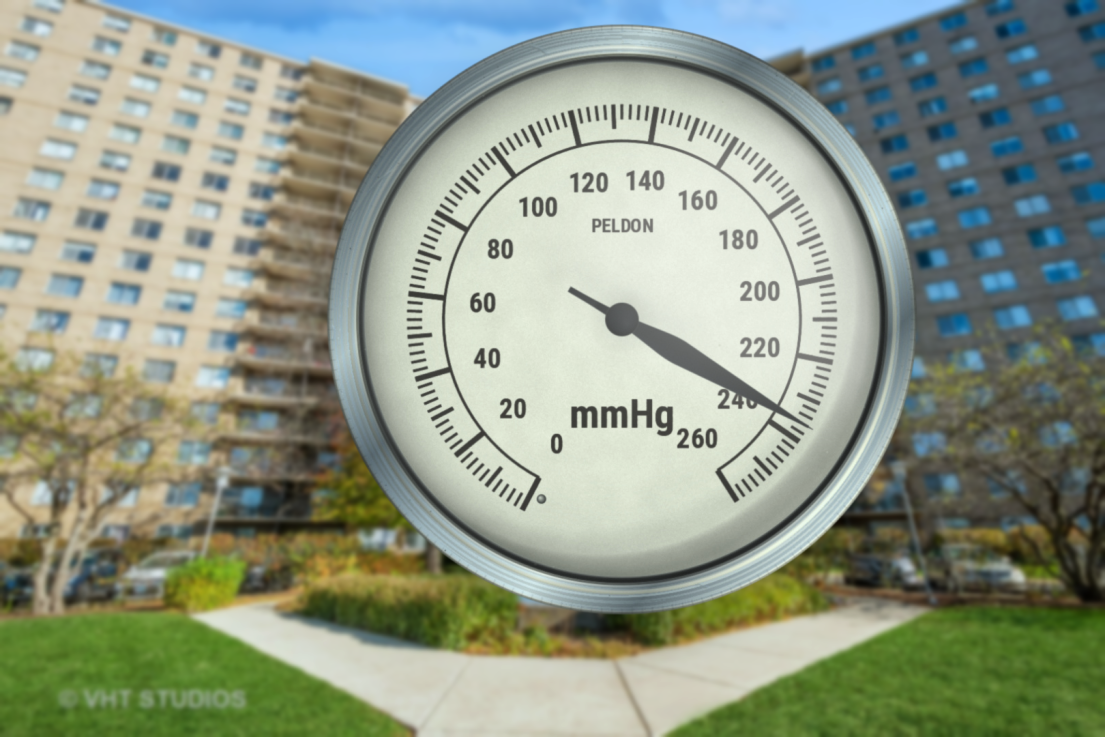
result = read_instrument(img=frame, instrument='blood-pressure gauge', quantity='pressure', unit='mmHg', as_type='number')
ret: 236 mmHg
